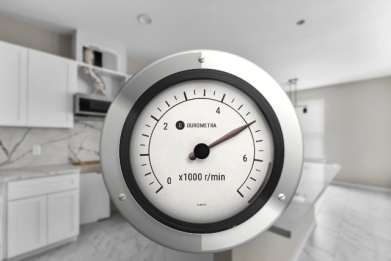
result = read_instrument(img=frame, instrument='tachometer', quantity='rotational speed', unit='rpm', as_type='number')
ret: 5000 rpm
